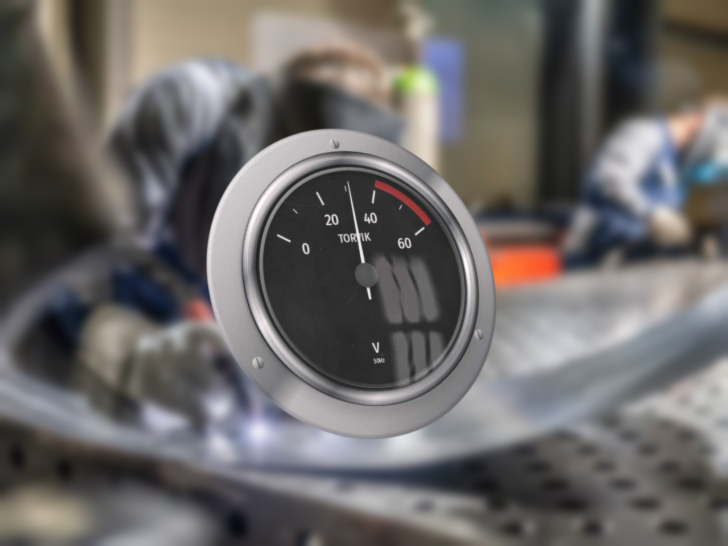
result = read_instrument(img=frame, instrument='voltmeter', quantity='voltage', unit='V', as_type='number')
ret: 30 V
